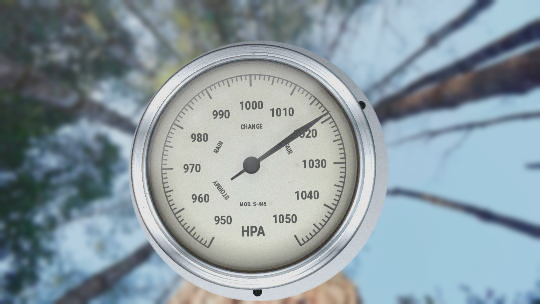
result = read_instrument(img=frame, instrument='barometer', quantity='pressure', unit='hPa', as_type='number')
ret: 1019 hPa
